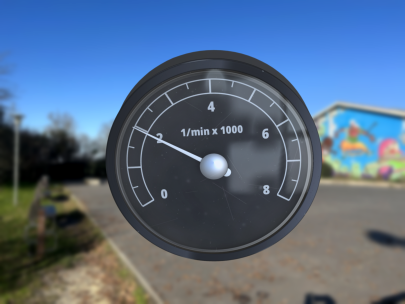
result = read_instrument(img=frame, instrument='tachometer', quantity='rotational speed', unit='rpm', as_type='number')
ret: 2000 rpm
